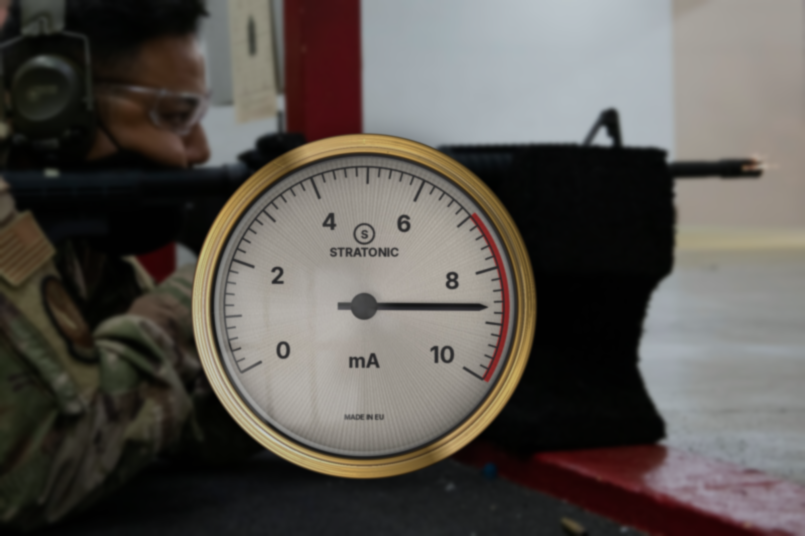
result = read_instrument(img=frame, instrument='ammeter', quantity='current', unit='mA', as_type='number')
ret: 8.7 mA
